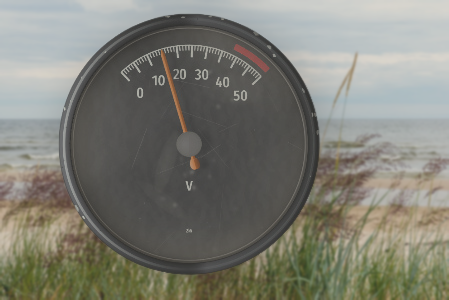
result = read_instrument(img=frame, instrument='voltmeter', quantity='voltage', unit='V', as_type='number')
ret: 15 V
